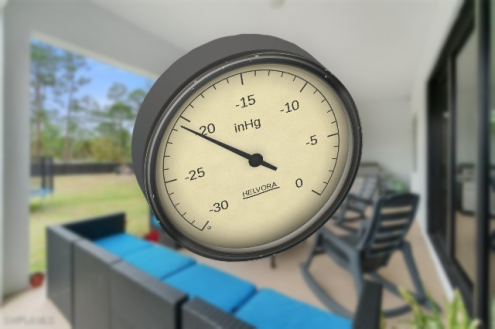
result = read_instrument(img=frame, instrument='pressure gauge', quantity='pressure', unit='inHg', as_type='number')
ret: -20.5 inHg
